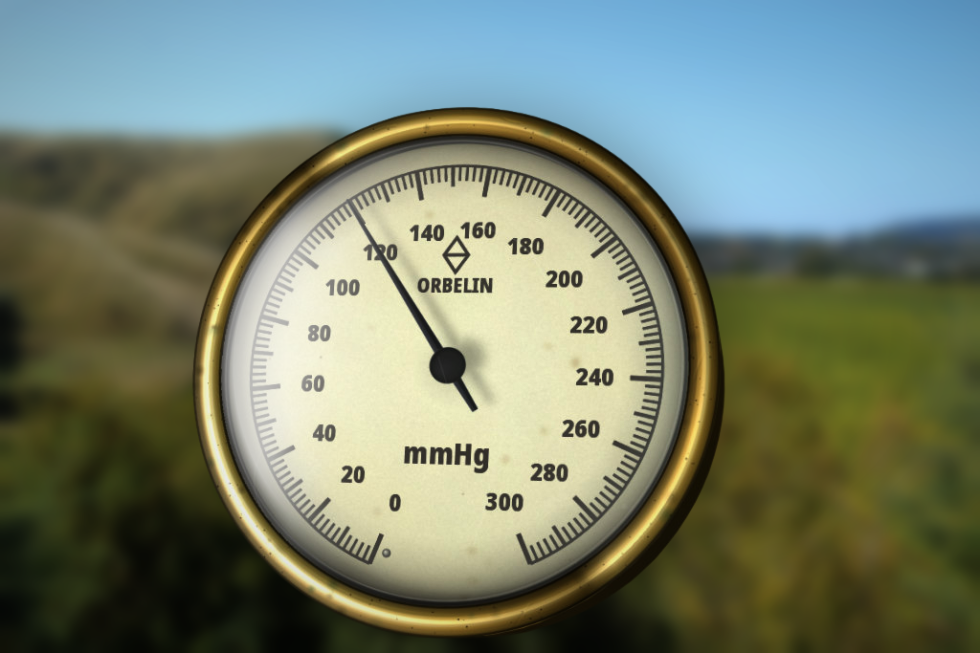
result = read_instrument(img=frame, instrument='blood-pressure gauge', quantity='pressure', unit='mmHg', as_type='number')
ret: 120 mmHg
